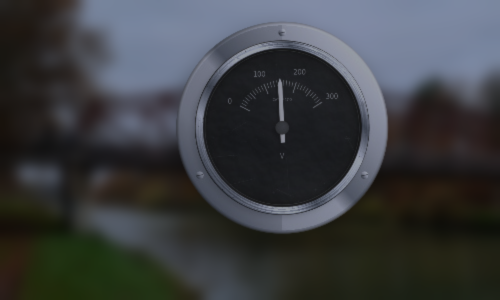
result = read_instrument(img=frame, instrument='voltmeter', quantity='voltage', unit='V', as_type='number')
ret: 150 V
